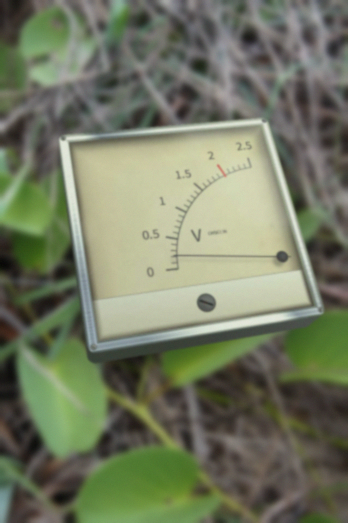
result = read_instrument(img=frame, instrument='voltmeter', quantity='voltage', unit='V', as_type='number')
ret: 0.2 V
